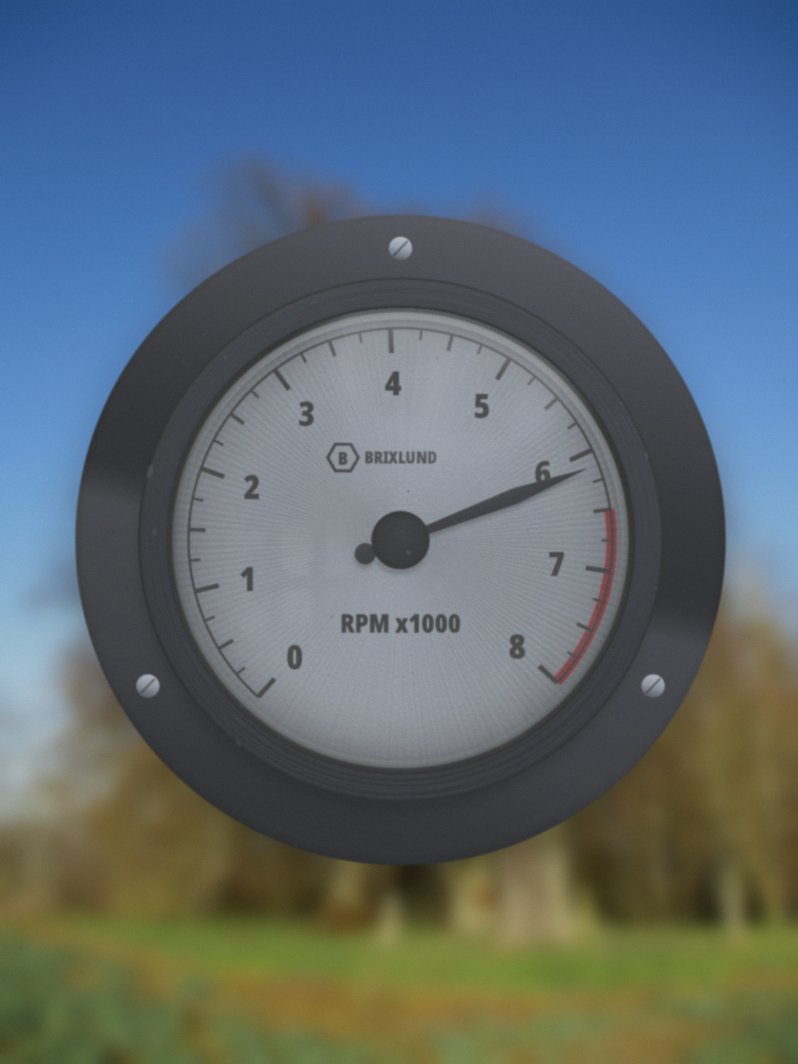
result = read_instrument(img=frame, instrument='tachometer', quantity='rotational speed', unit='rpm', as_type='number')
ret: 6125 rpm
